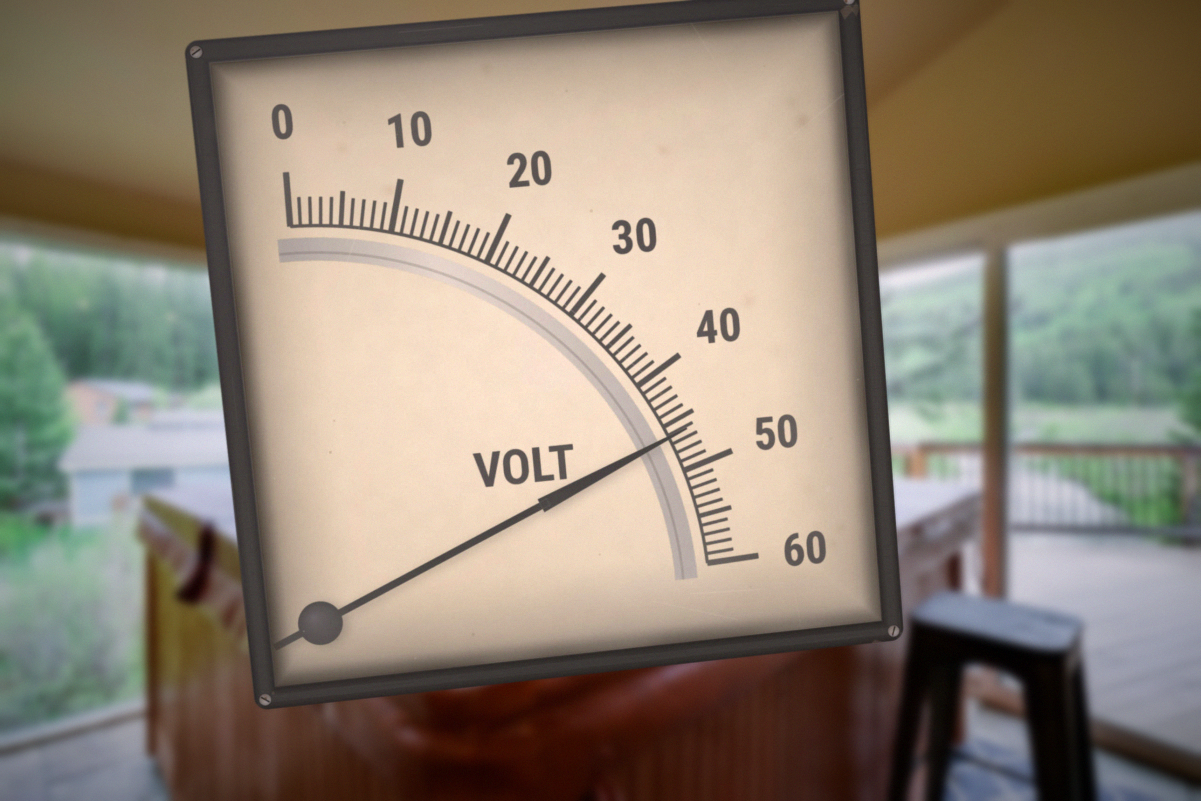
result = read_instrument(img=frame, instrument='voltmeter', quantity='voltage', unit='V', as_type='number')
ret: 46 V
